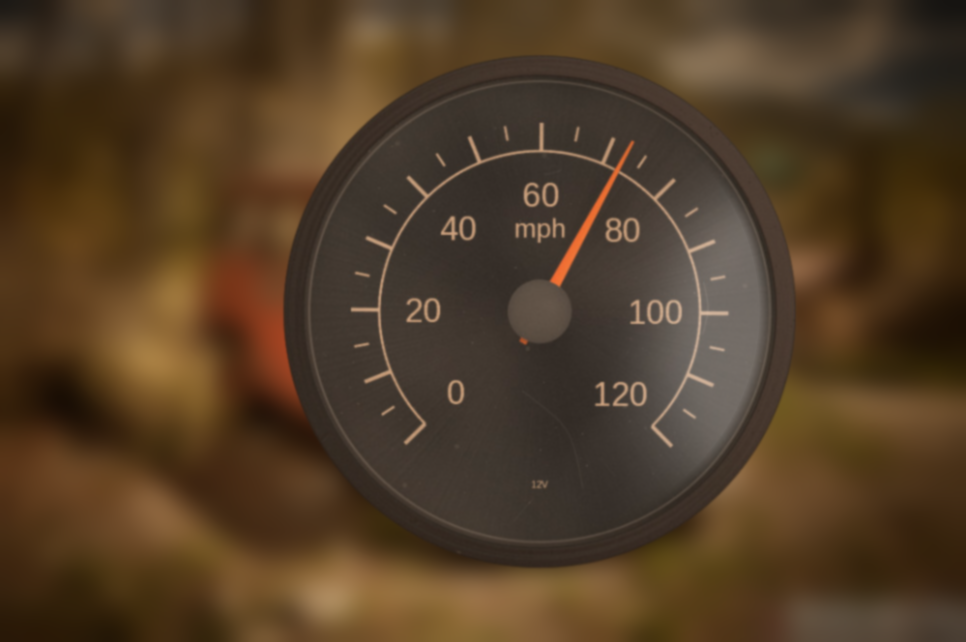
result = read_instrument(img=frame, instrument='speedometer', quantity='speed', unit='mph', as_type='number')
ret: 72.5 mph
